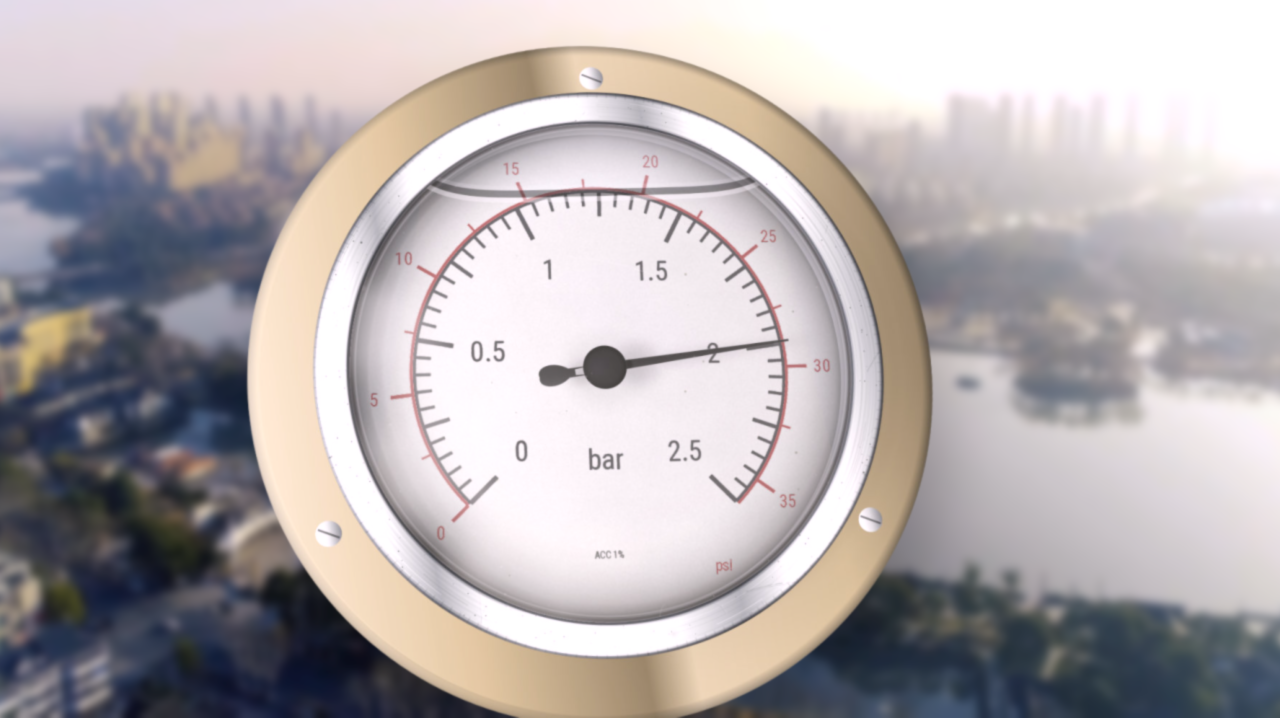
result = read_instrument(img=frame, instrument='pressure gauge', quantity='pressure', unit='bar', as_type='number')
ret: 2 bar
